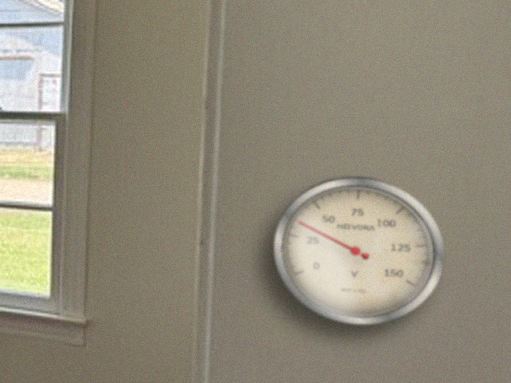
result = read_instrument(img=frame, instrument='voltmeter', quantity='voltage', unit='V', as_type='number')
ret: 35 V
